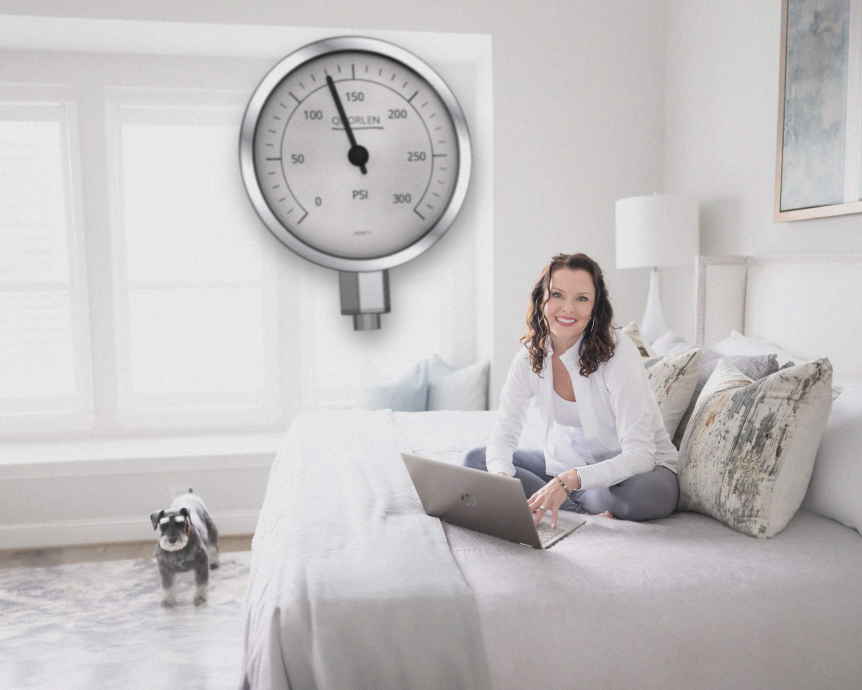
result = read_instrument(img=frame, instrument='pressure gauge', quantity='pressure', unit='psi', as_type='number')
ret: 130 psi
